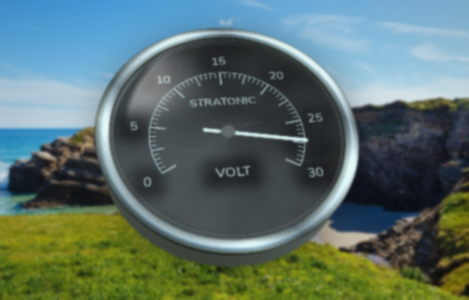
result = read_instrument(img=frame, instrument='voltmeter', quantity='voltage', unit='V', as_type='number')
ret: 27.5 V
